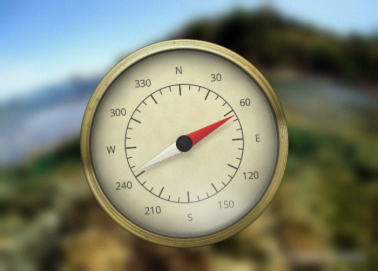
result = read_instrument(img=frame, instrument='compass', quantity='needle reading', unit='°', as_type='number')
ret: 65 °
